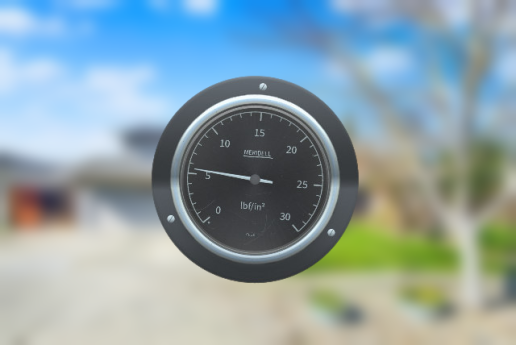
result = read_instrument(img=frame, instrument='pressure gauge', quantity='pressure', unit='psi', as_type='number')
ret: 5.5 psi
